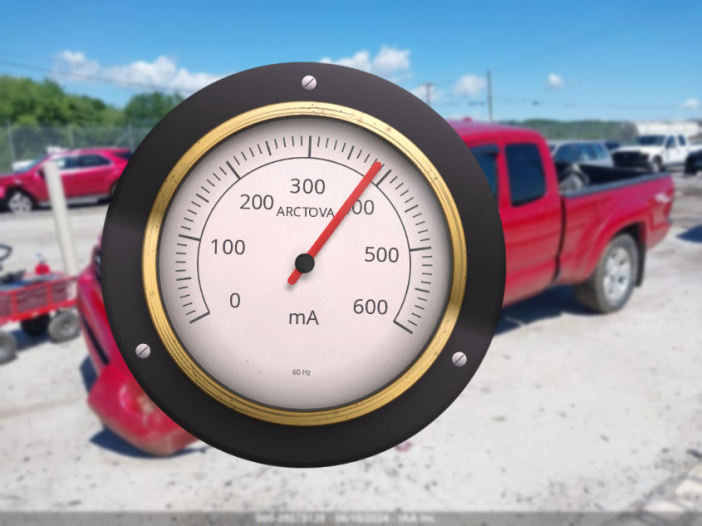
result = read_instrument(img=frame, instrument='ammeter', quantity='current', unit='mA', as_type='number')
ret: 385 mA
